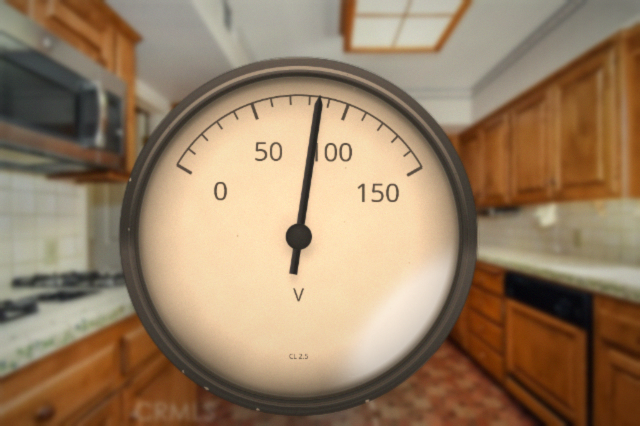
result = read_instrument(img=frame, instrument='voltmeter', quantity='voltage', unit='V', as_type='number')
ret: 85 V
